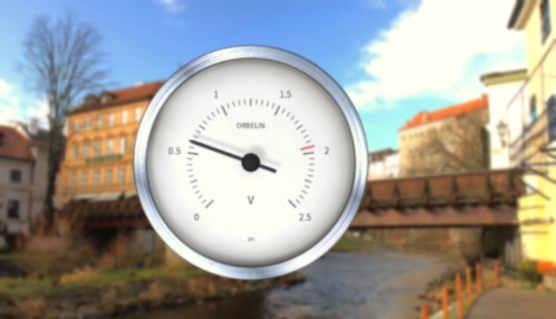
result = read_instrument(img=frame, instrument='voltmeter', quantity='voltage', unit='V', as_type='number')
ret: 0.6 V
